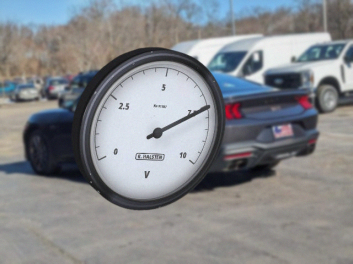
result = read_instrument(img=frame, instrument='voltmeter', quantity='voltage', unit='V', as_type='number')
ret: 7.5 V
